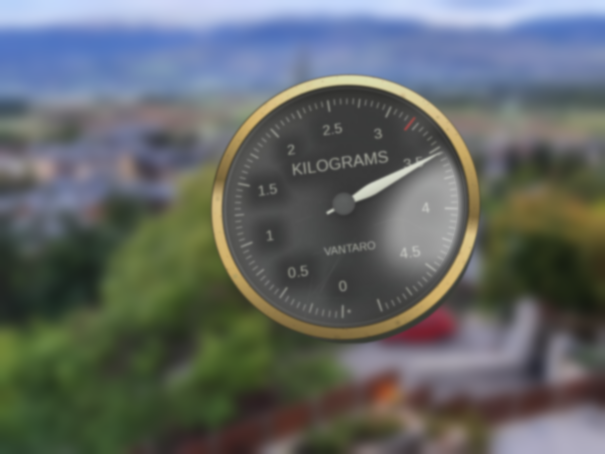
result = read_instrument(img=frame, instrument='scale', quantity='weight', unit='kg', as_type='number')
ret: 3.55 kg
